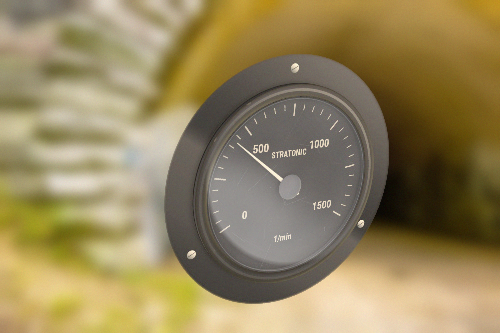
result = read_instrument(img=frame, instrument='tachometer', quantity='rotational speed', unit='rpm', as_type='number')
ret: 425 rpm
